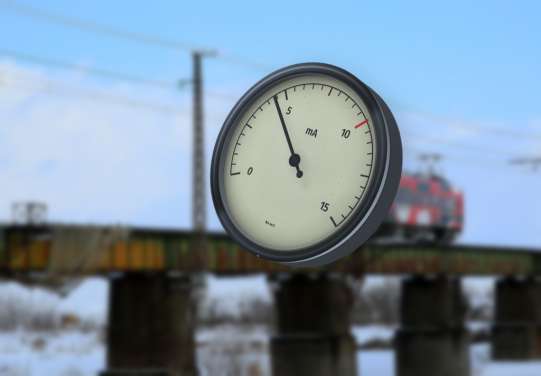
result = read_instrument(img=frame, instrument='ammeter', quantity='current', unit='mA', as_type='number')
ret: 4.5 mA
